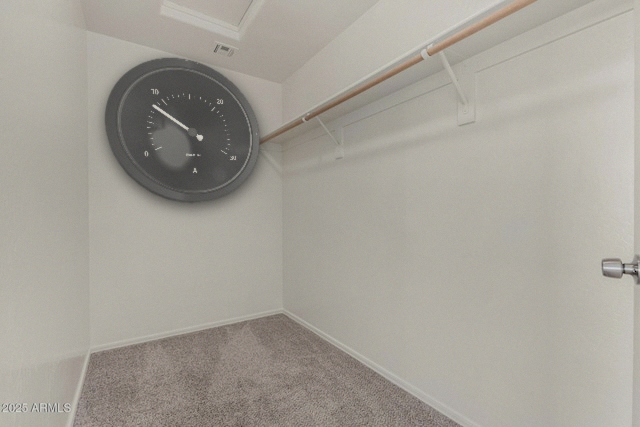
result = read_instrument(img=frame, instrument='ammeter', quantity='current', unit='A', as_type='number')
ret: 8 A
